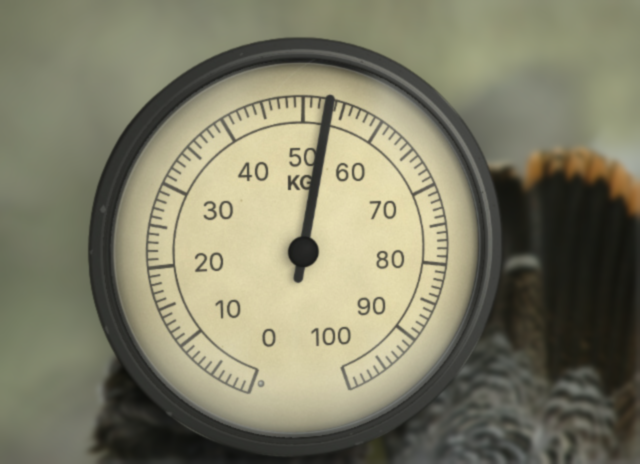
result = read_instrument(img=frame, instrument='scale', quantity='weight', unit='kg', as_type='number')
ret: 53 kg
